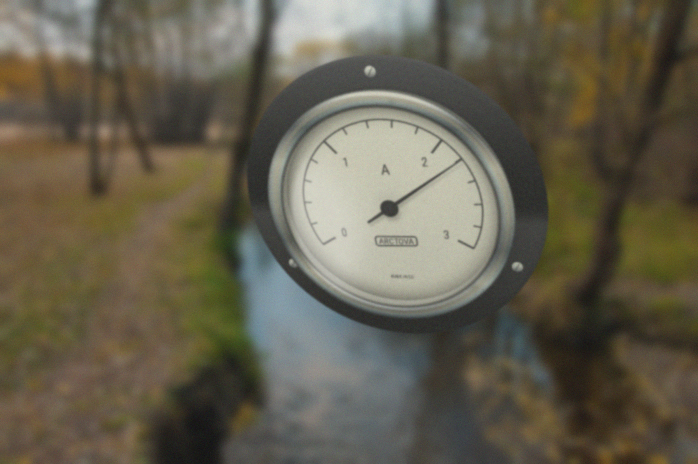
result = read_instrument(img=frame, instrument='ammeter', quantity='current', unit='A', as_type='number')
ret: 2.2 A
